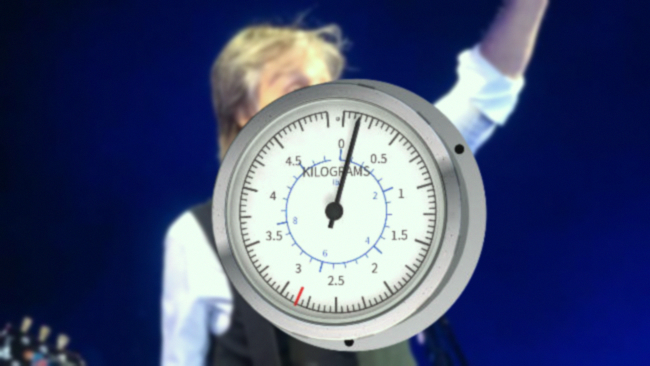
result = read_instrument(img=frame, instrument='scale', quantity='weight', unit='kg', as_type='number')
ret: 0.15 kg
